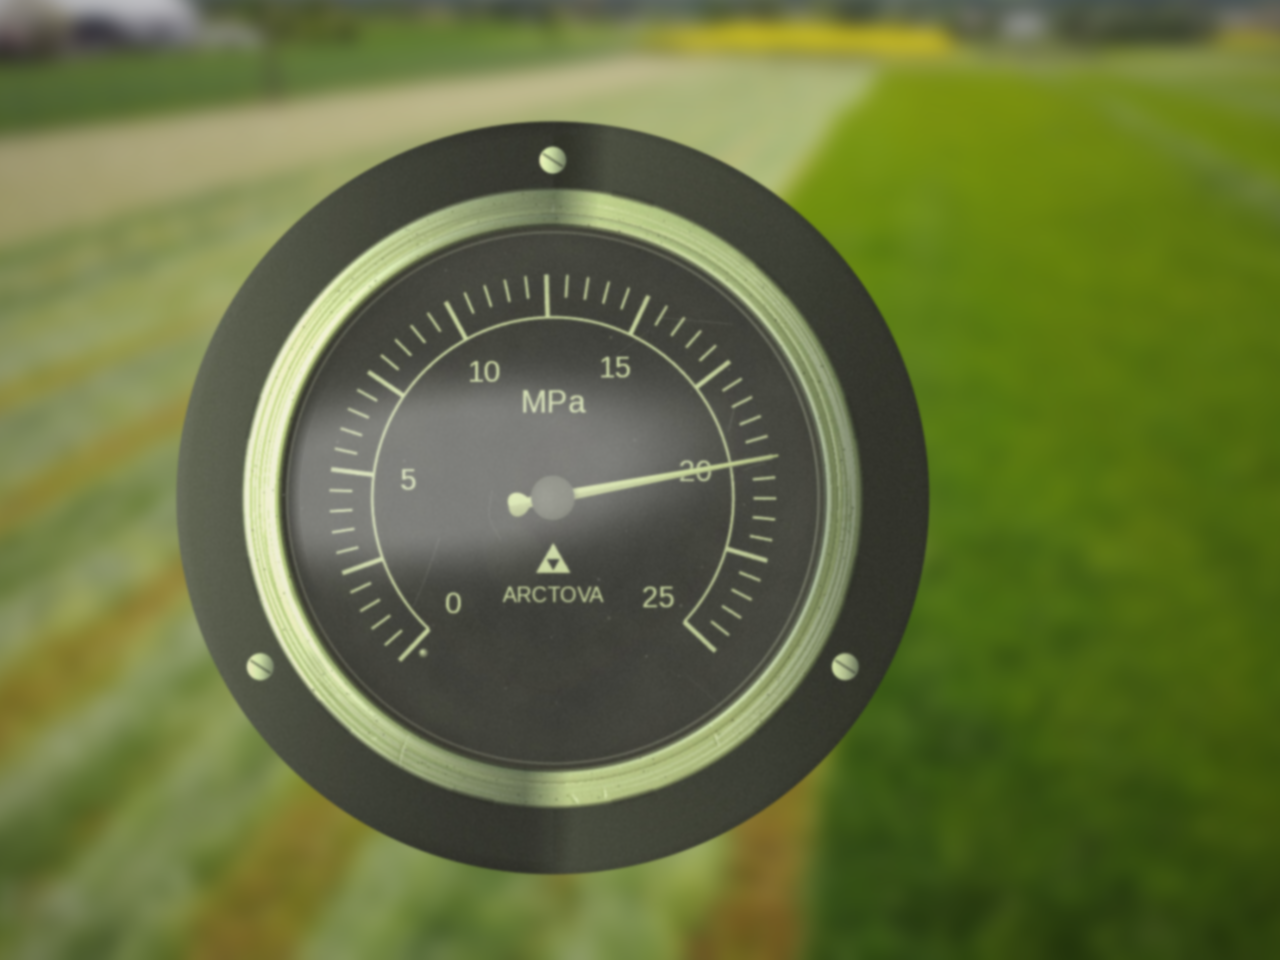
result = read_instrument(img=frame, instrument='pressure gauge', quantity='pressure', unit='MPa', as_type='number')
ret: 20 MPa
